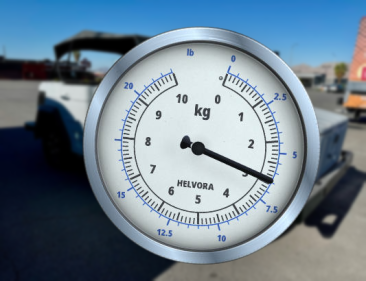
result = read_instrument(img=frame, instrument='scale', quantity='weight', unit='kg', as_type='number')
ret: 2.9 kg
